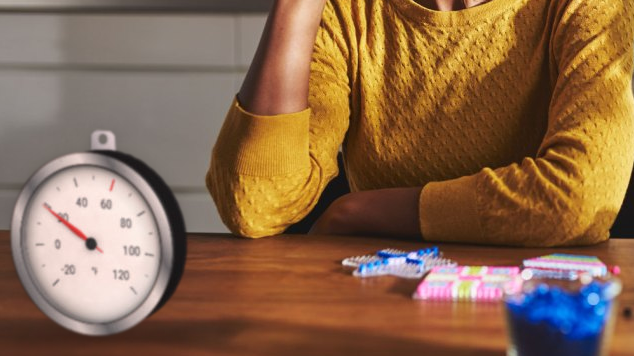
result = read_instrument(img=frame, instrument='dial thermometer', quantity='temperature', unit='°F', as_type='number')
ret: 20 °F
